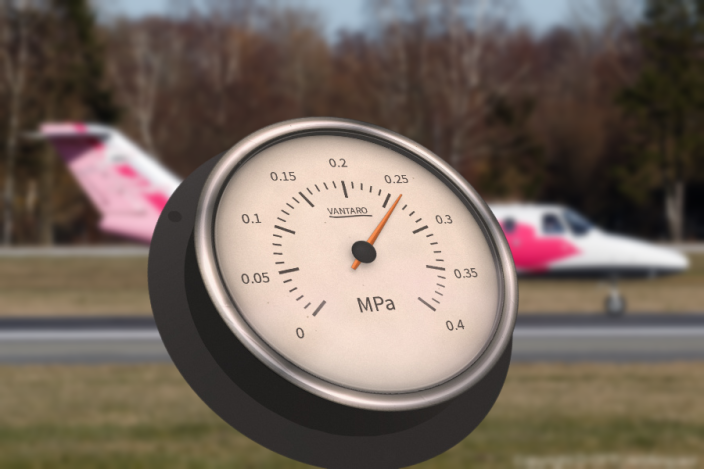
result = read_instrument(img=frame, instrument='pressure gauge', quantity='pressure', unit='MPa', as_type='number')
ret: 0.26 MPa
